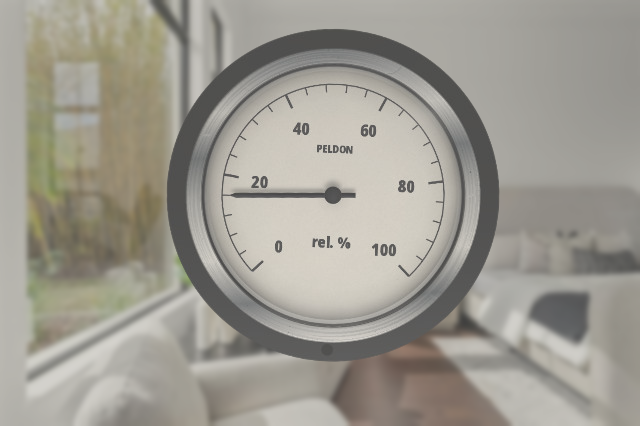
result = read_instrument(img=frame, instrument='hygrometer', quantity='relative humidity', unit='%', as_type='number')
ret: 16 %
